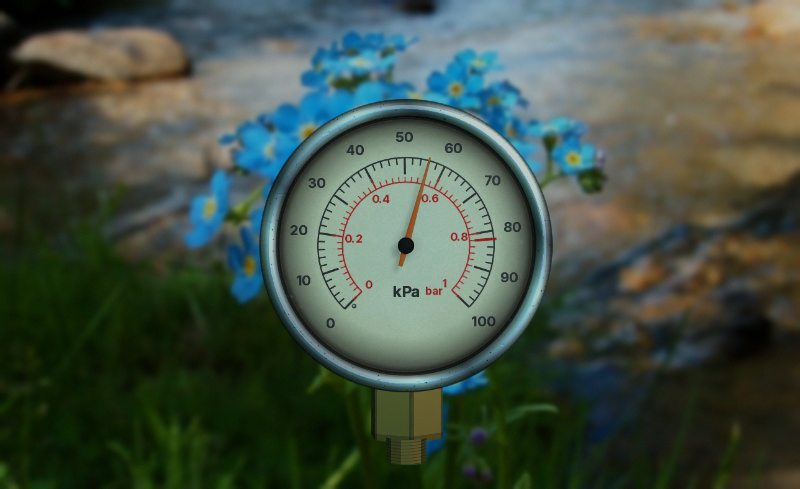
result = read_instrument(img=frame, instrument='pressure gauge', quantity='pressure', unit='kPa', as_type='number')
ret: 56 kPa
